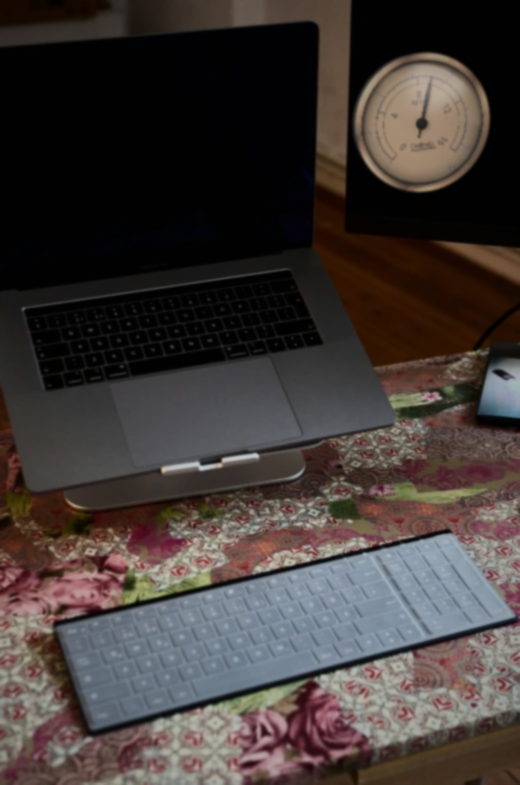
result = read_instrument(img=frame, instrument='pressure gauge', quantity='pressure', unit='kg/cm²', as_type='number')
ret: 9 kg/cm²
